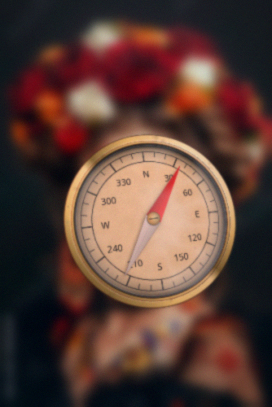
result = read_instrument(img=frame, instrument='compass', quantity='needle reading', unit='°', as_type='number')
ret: 35 °
